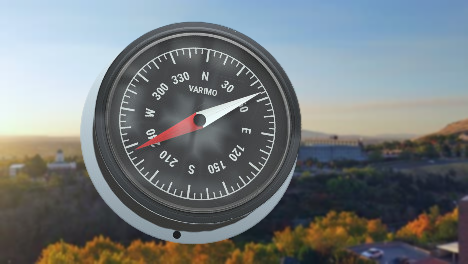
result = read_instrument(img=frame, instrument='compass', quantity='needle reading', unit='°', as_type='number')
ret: 235 °
